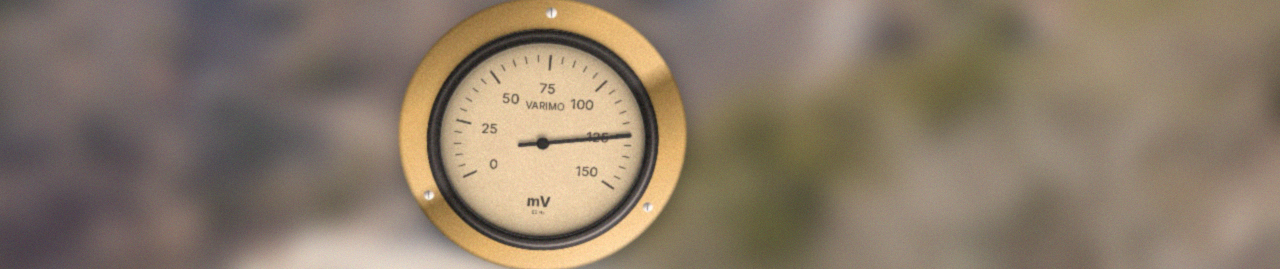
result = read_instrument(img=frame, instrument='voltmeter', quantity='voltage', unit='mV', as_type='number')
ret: 125 mV
